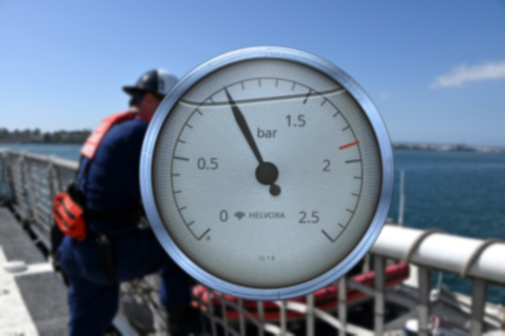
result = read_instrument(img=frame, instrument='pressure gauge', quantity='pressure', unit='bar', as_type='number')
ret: 1 bar
